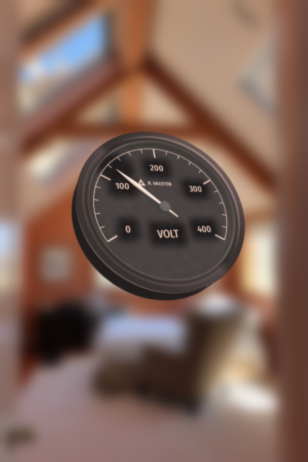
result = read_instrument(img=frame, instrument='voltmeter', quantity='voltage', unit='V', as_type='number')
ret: 120 V
